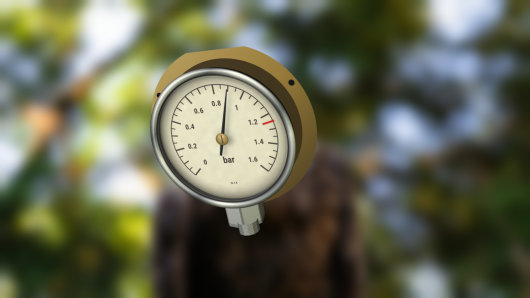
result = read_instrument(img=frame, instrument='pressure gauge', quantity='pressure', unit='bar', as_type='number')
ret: 0.9 bar
